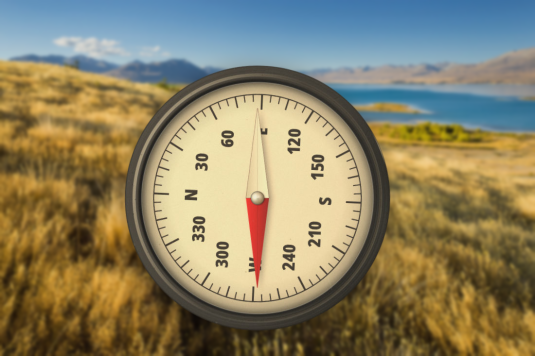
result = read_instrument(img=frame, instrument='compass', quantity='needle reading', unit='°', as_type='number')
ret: 267.5 °
